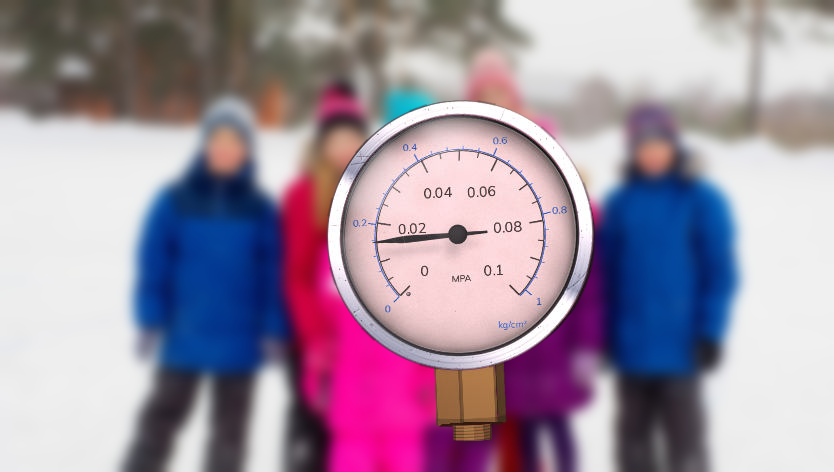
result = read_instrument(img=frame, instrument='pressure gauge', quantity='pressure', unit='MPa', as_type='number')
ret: 0.015 MPa
